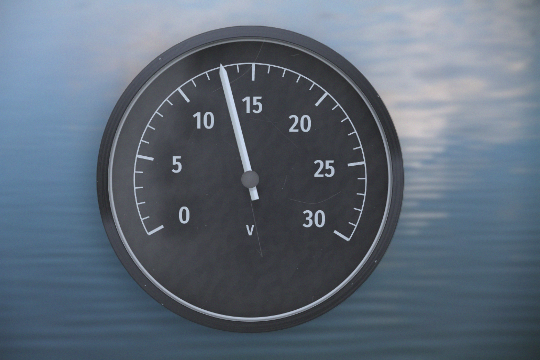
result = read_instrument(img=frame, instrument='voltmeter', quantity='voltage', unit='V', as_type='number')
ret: 13 V
